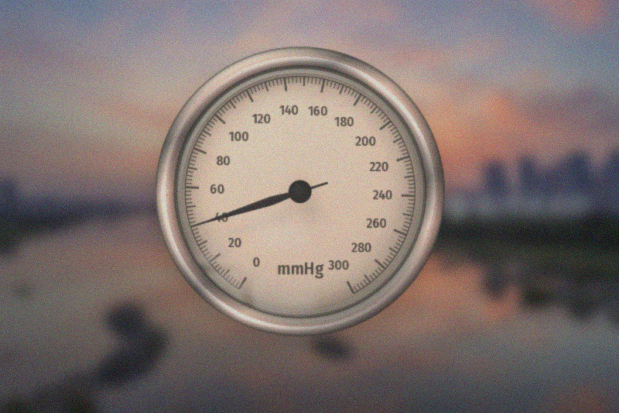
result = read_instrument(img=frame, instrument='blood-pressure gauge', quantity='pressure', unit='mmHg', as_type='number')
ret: 40 mmHg
